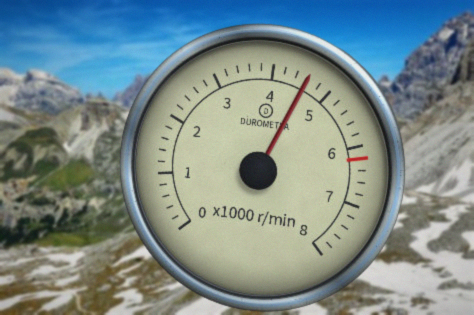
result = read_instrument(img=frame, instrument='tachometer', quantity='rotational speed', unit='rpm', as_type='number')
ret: 4600 rpm
